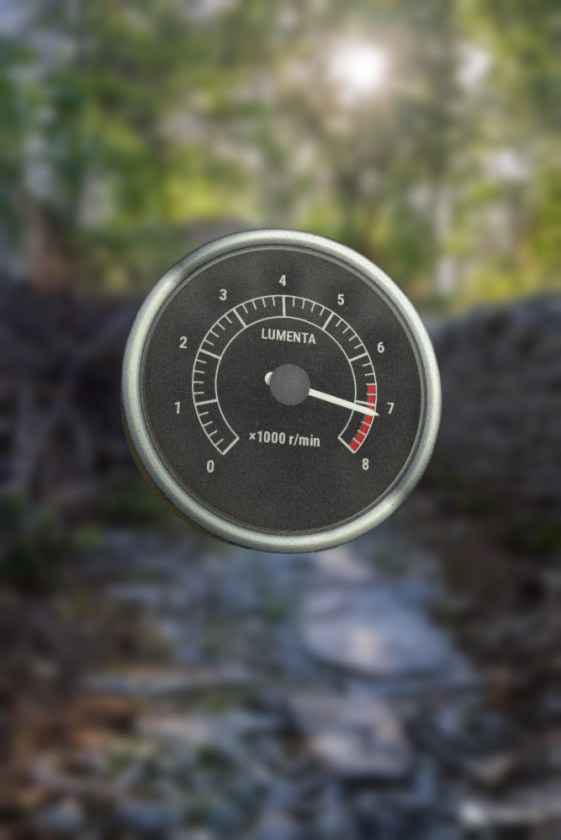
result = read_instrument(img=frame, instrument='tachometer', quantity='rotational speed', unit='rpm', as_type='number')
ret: 7200 rpm
